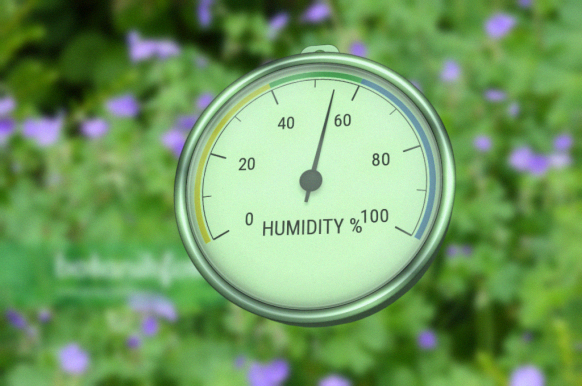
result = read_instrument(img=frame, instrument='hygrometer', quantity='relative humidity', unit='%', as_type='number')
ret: 55 %
